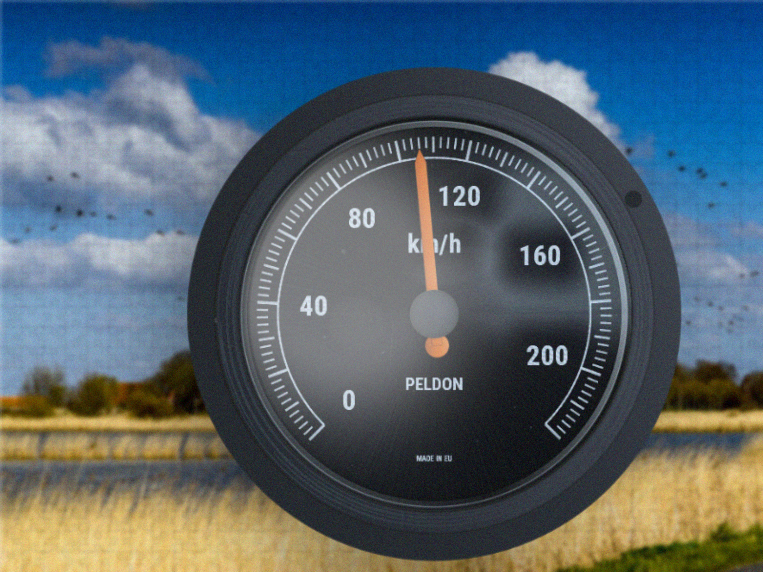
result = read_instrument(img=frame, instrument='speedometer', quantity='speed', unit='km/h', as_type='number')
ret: 106 km/h
